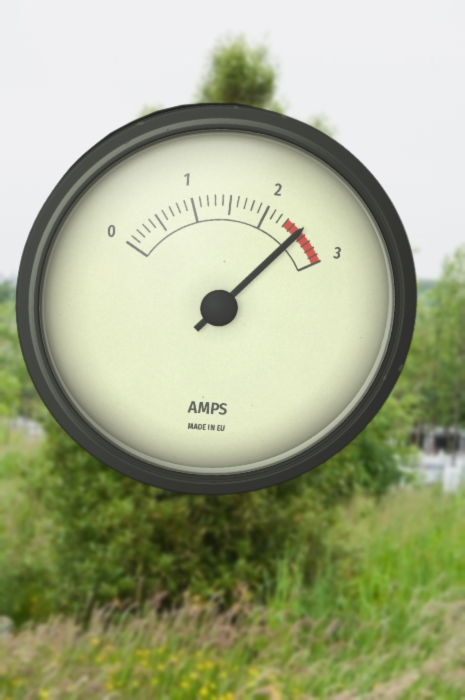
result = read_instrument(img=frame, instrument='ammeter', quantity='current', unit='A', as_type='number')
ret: 2.5 A
